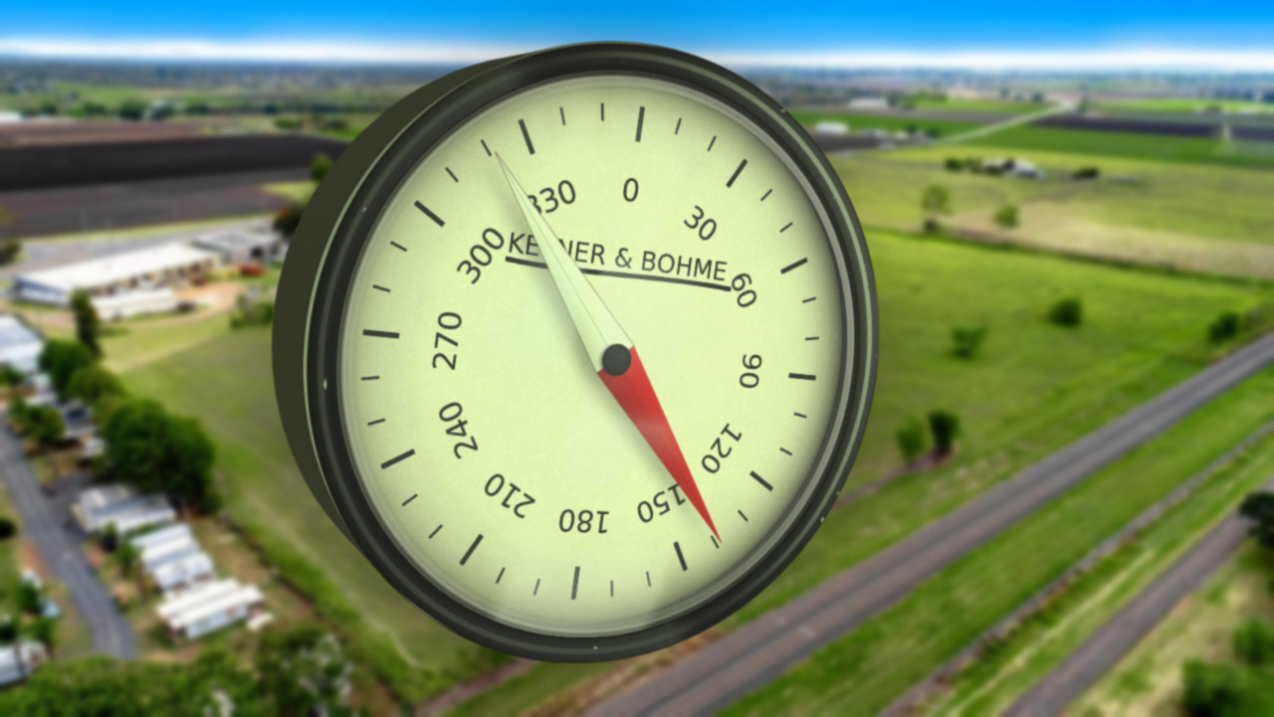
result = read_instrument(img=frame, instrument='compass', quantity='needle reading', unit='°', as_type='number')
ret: 140 °
